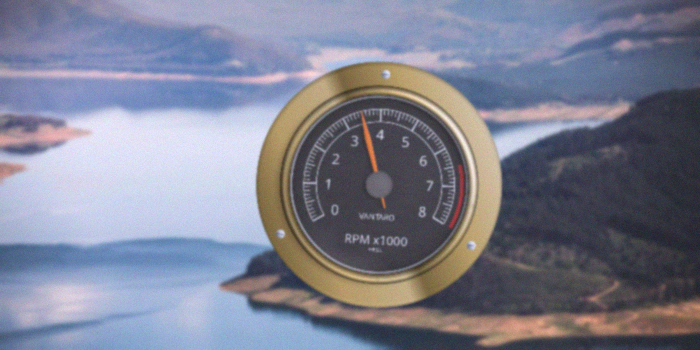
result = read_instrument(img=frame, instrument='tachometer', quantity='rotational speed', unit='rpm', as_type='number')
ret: 3500 rpm
